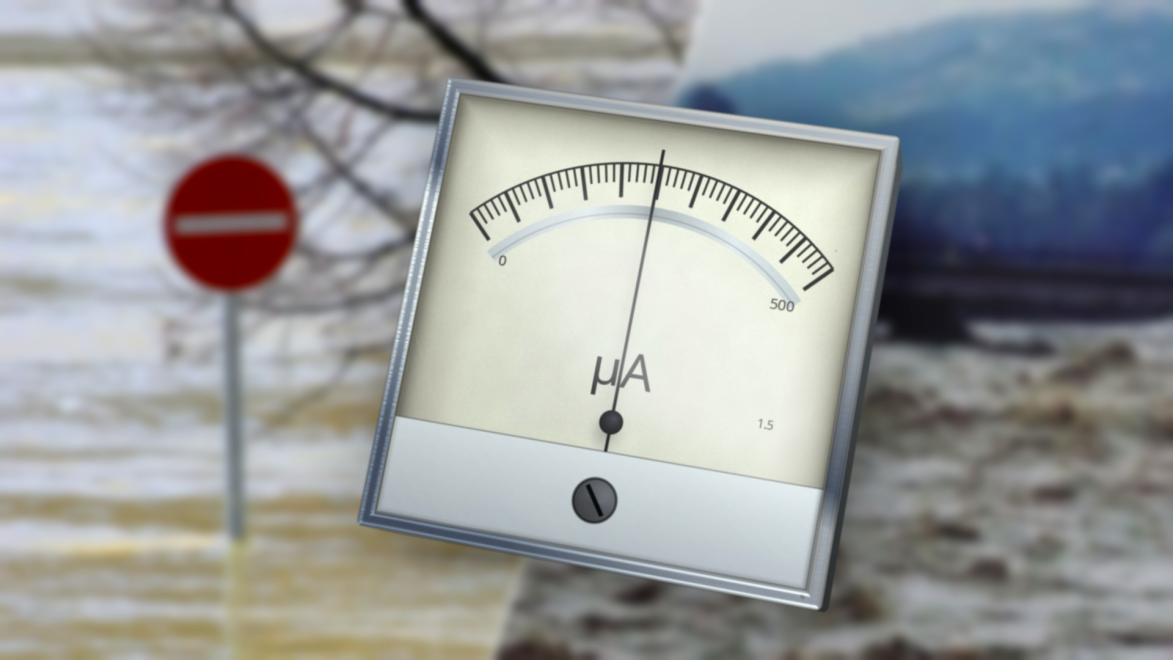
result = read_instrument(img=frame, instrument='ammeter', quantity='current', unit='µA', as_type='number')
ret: 250 µA
